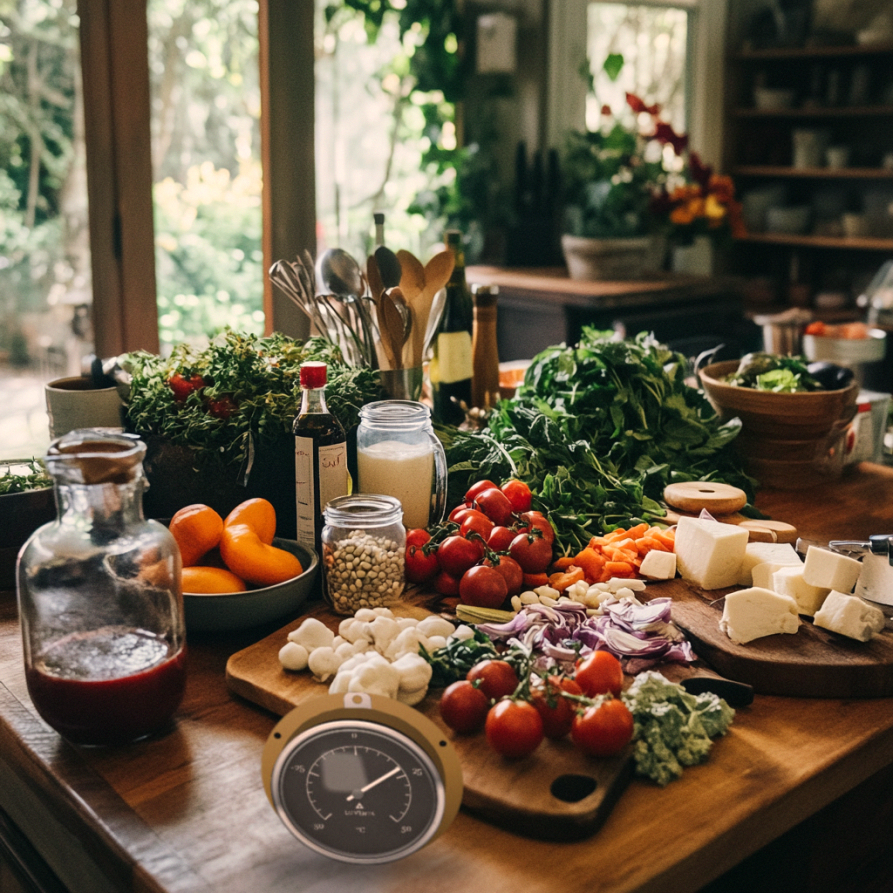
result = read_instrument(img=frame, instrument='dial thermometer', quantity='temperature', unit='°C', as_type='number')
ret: 20 °C
